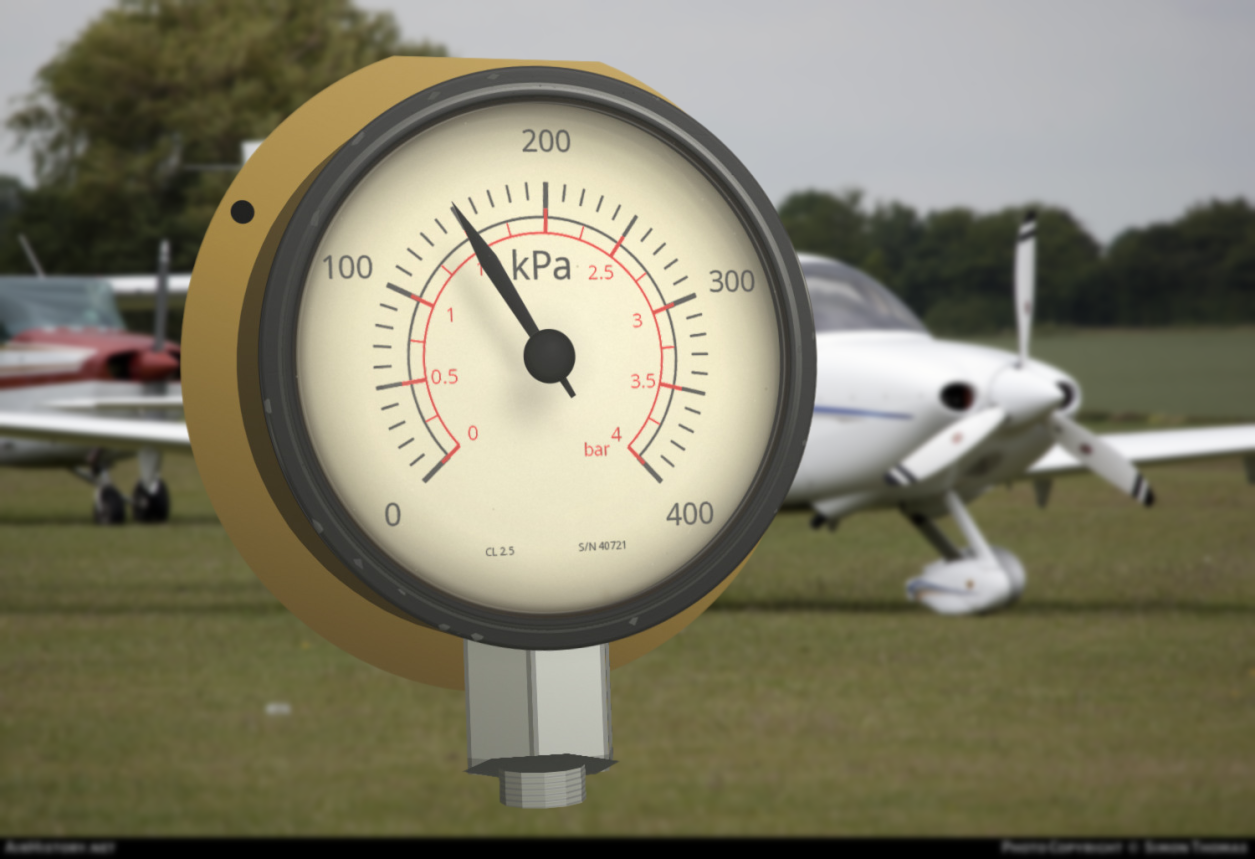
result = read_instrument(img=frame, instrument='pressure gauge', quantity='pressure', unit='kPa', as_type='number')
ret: 150 kPa
